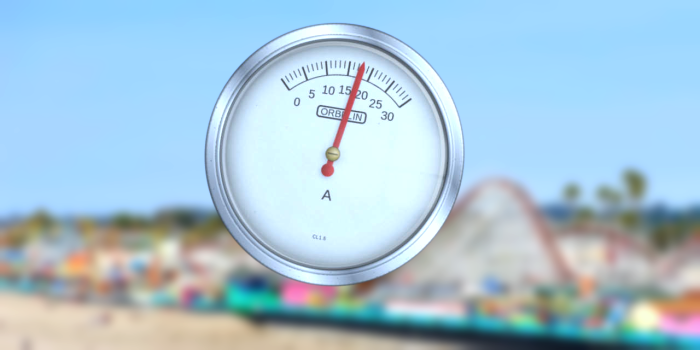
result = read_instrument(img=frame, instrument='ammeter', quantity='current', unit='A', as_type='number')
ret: 18 A
